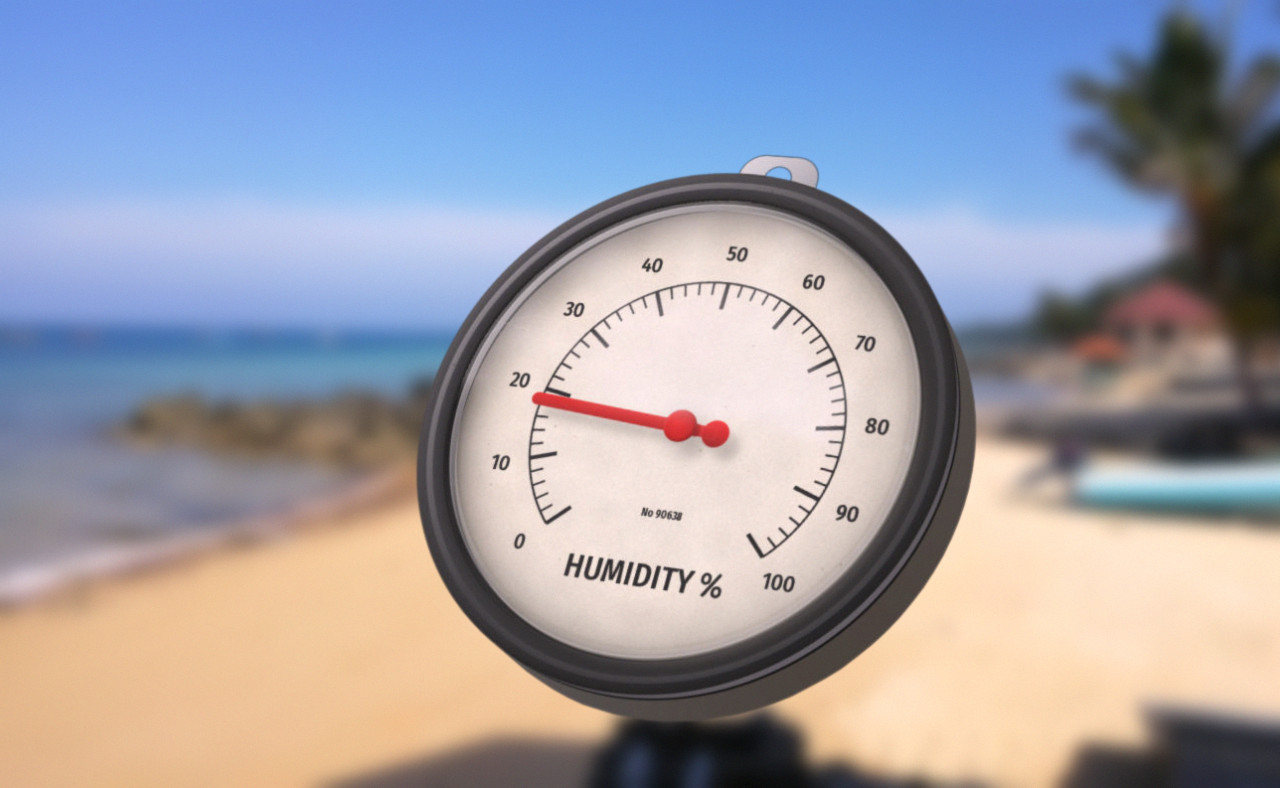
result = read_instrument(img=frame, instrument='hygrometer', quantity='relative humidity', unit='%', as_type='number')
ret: 18 %
